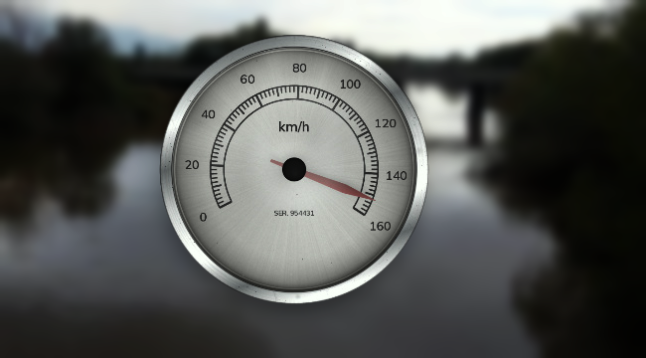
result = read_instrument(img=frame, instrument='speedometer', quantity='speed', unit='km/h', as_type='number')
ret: 152 km/h
